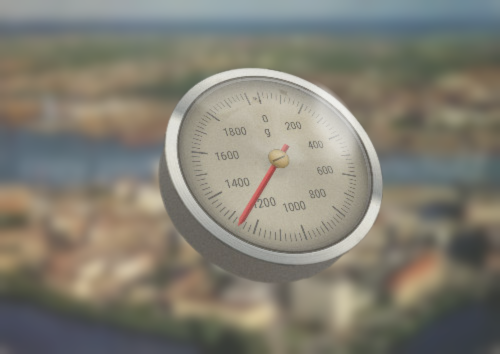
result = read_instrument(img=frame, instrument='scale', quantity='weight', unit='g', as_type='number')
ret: 1260 g
